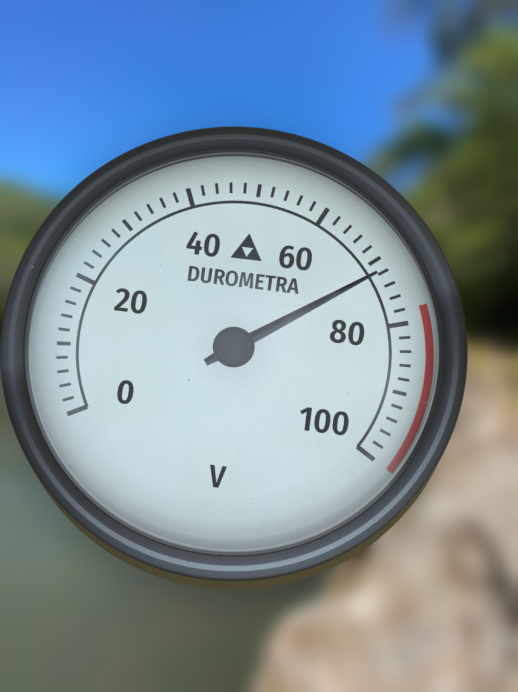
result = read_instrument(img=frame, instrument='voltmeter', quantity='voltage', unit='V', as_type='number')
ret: 72 V
